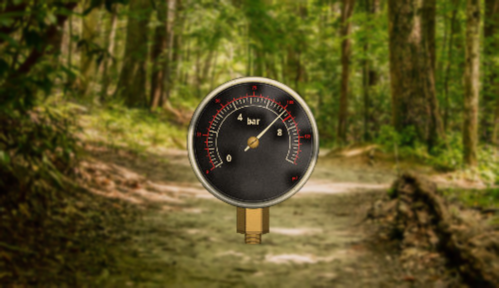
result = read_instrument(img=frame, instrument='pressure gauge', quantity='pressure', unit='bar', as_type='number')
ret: 7 bar
